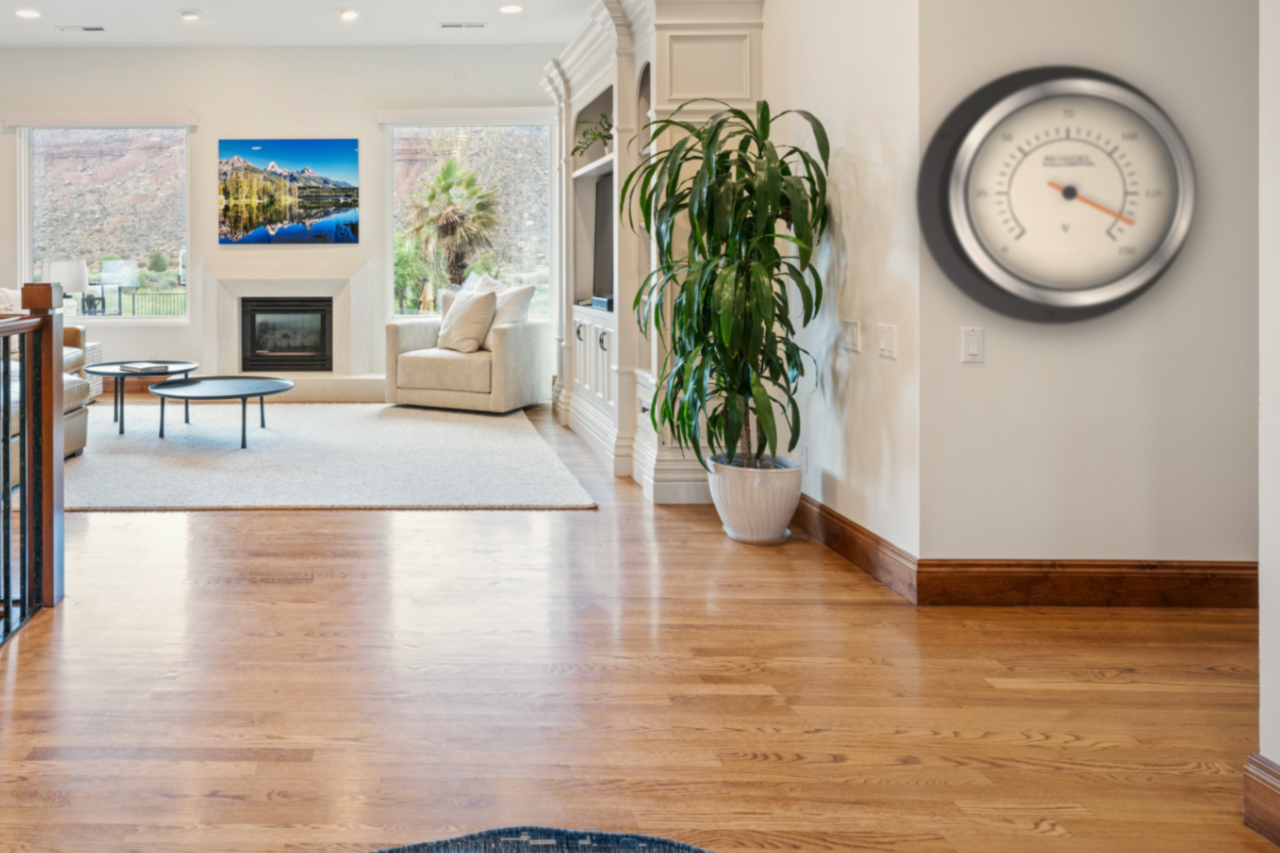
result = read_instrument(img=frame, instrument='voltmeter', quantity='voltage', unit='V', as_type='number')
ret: 140 V
